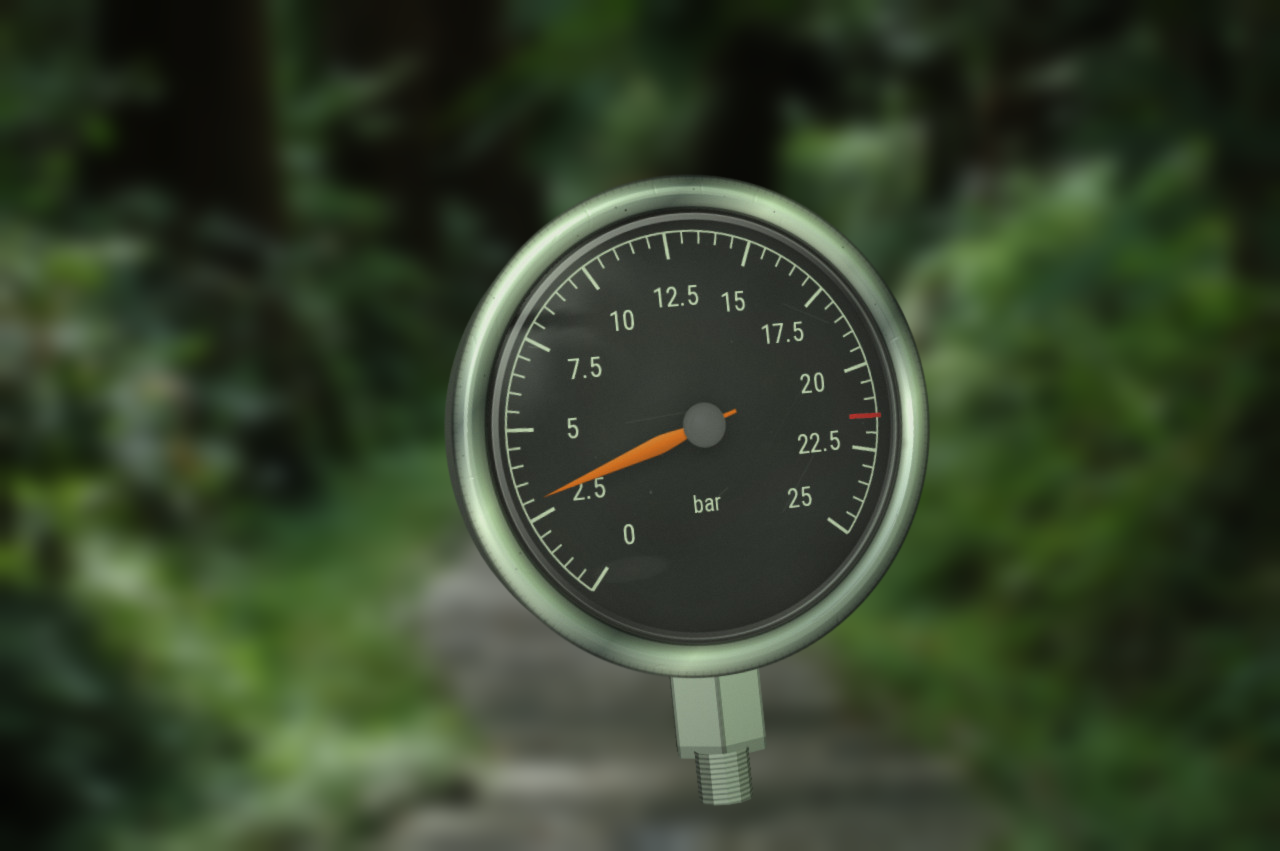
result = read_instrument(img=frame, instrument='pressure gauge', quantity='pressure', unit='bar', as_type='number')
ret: 3 bar
